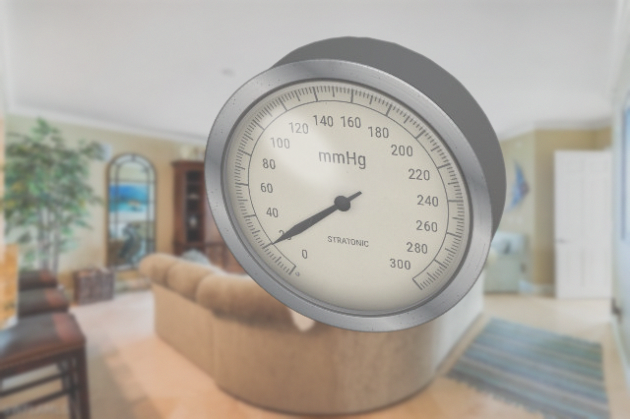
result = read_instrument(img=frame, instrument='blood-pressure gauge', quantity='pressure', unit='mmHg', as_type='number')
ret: 20 mmHg
